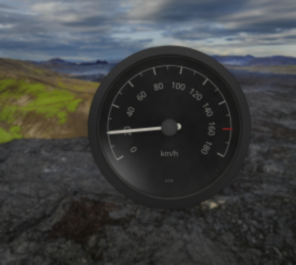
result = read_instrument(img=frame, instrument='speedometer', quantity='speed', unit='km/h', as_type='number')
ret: 20 km/h
